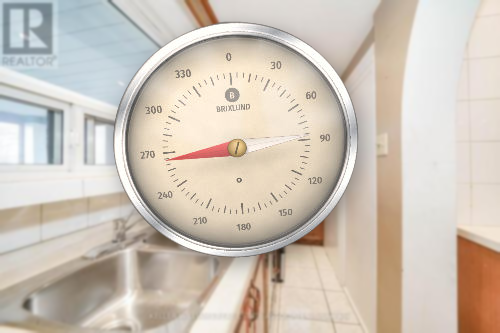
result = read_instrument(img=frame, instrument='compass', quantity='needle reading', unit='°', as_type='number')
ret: 265 °
